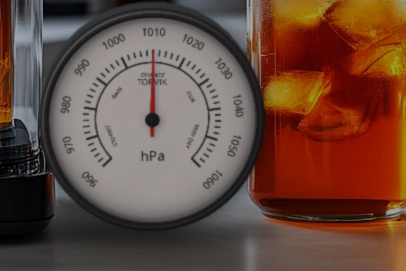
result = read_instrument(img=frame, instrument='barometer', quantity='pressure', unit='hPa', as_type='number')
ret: 1010 hPa
